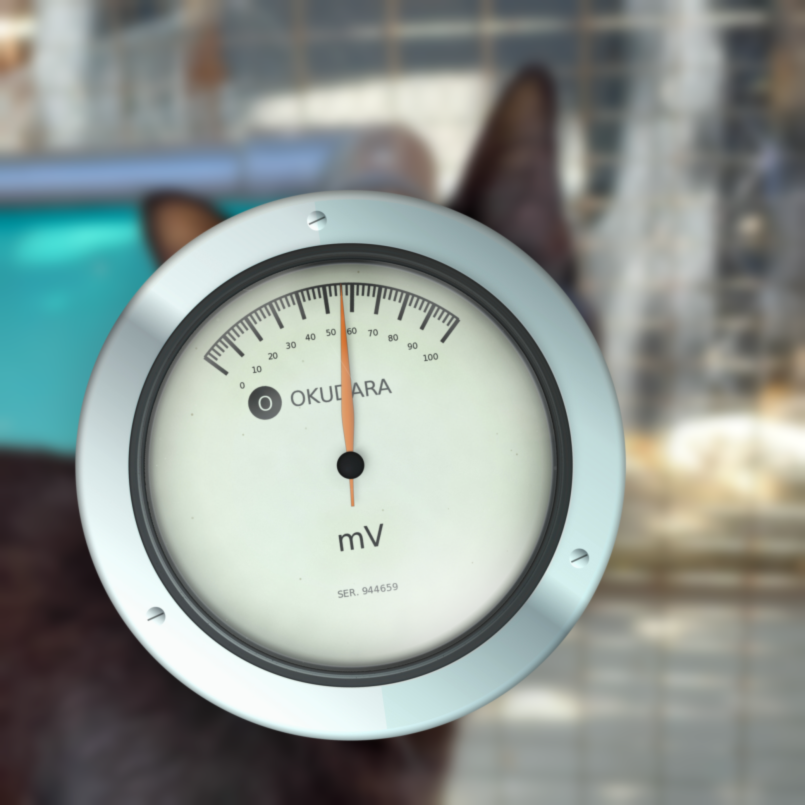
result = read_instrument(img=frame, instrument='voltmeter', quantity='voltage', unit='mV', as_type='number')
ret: 56 mV
